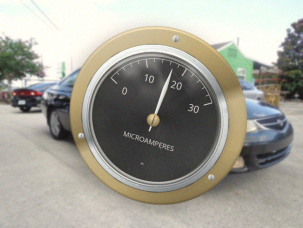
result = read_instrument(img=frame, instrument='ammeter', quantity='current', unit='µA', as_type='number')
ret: 17 µA
